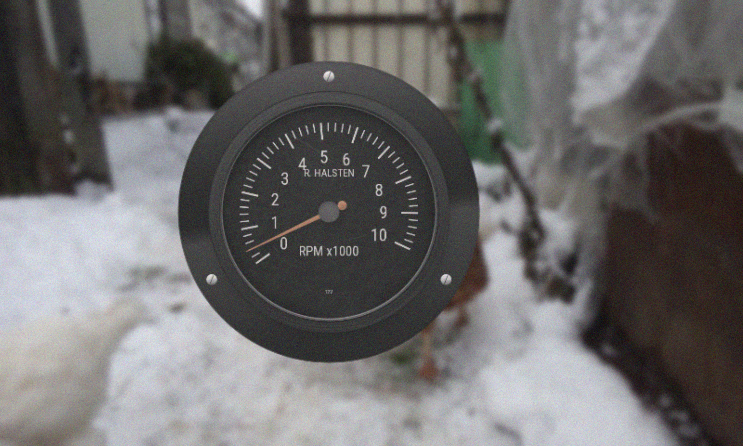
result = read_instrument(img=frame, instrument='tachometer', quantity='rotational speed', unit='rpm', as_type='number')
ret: 400 rpm
